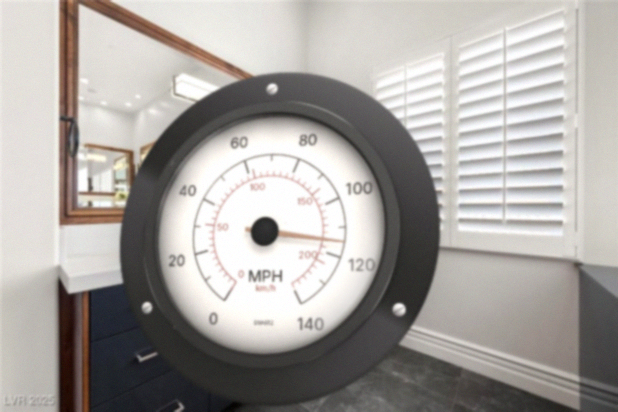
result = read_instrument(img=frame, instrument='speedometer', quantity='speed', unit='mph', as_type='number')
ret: 115 mph
